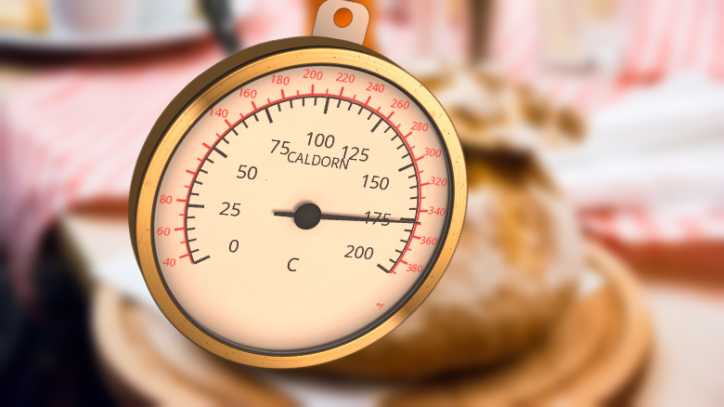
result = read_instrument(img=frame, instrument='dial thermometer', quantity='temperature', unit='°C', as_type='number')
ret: 175 °C
